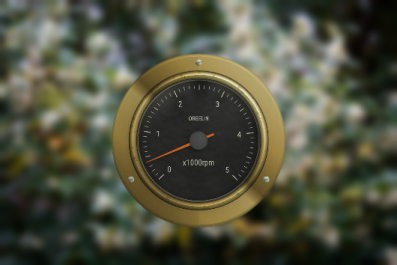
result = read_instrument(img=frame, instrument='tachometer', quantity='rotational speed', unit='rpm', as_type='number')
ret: 400 rpm
